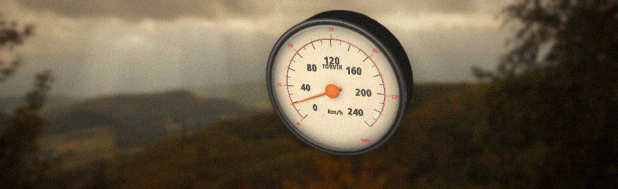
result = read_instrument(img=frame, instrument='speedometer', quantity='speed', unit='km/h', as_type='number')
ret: 20 km/h
